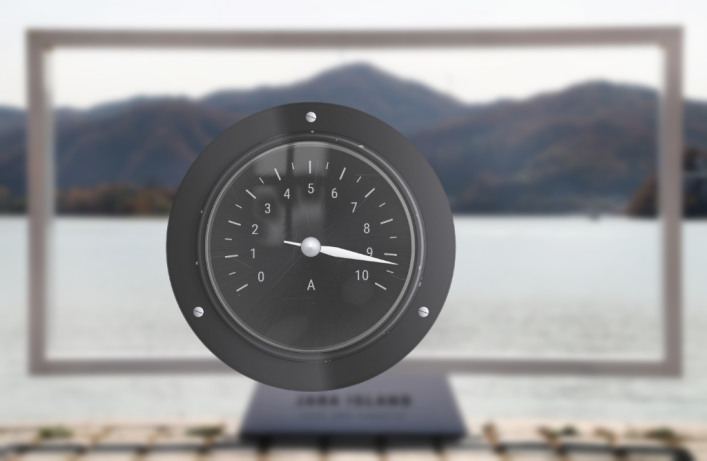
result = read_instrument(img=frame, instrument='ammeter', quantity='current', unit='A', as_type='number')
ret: 9.25 A
